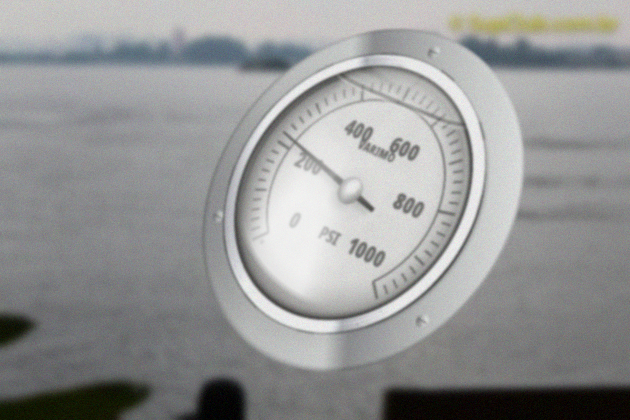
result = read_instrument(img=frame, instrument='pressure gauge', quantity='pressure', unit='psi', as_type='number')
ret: 220 psi
